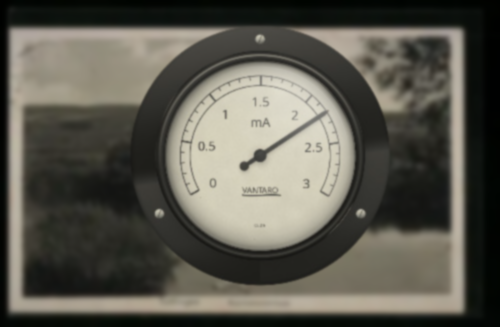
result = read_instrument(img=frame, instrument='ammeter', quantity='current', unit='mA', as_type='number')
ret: 2.2 mA
